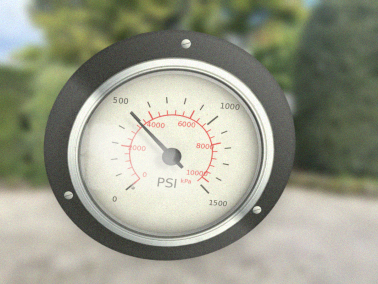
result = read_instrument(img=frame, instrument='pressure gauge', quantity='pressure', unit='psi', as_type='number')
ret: 500 psi
